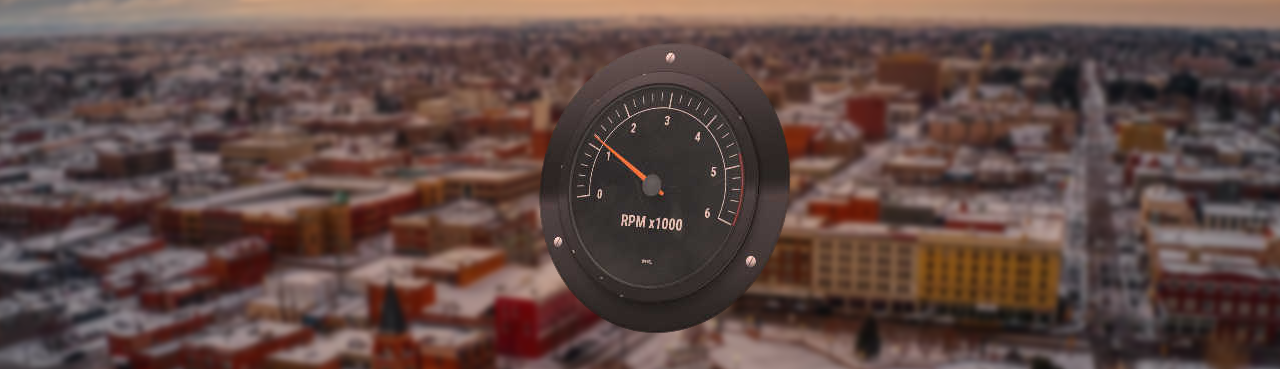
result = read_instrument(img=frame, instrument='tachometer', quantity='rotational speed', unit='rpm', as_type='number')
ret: 1200 rpm
